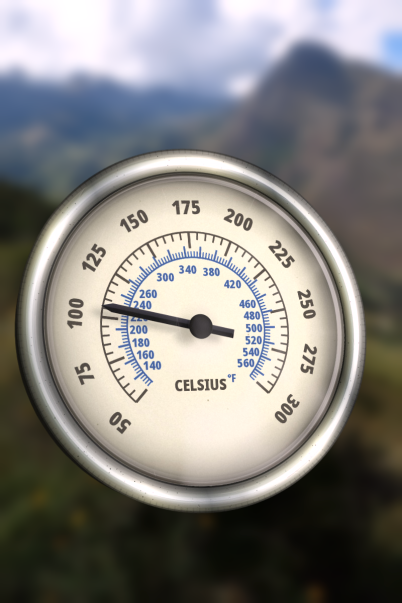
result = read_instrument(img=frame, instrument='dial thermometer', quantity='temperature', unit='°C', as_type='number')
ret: 105 °C
